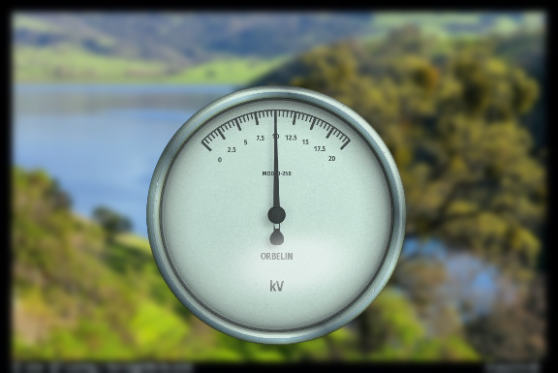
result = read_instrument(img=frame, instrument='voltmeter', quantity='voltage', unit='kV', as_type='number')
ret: 10 kV
